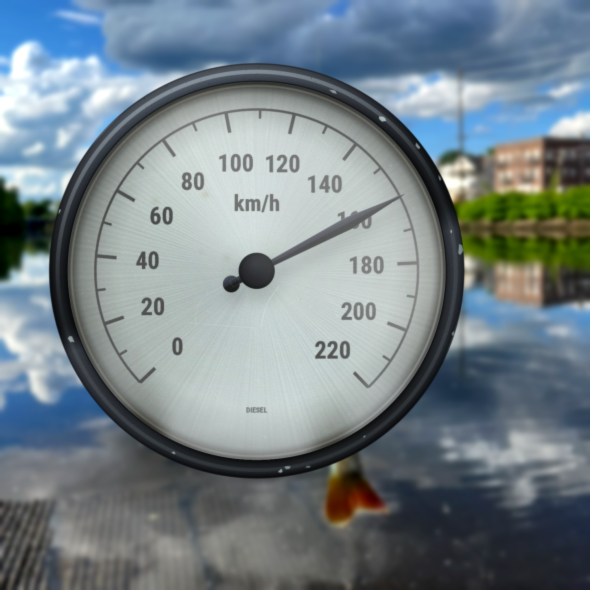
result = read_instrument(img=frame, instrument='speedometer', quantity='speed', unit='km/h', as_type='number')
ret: 160 km/h
